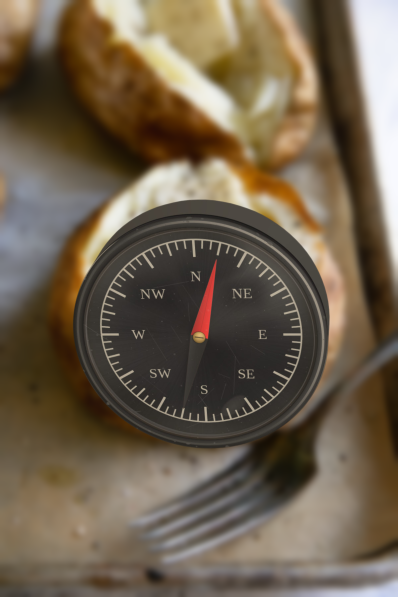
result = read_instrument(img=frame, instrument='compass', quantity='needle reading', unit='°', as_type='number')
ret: 15 °
